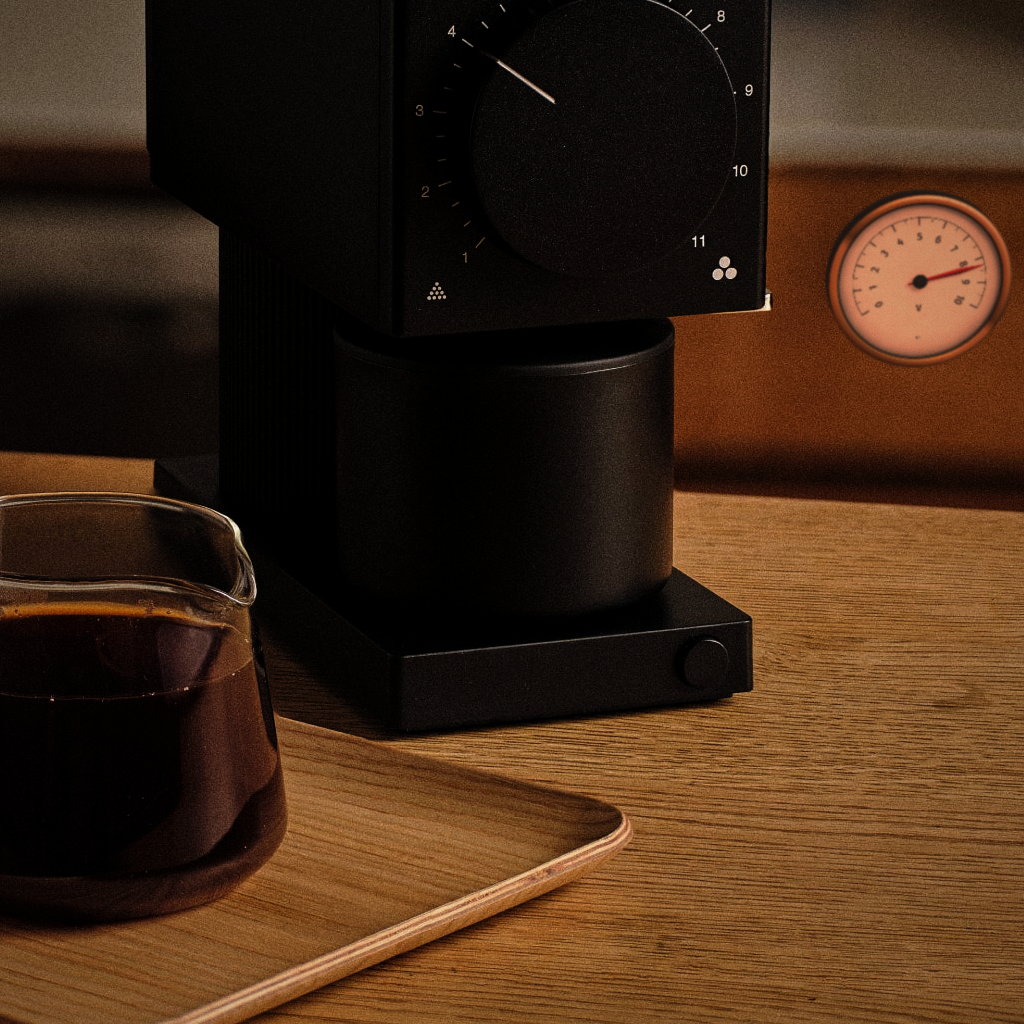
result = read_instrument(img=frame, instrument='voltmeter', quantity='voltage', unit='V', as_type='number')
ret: 8.25 V
